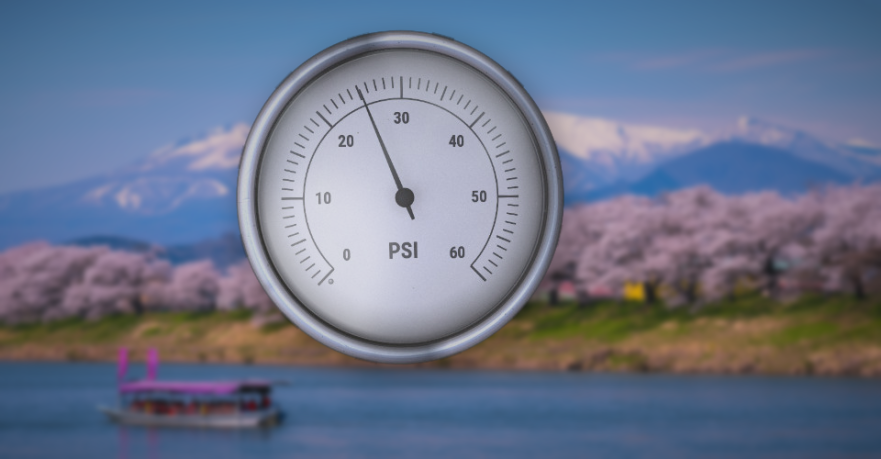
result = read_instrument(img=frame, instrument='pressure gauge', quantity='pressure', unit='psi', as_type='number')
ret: 25 psi
